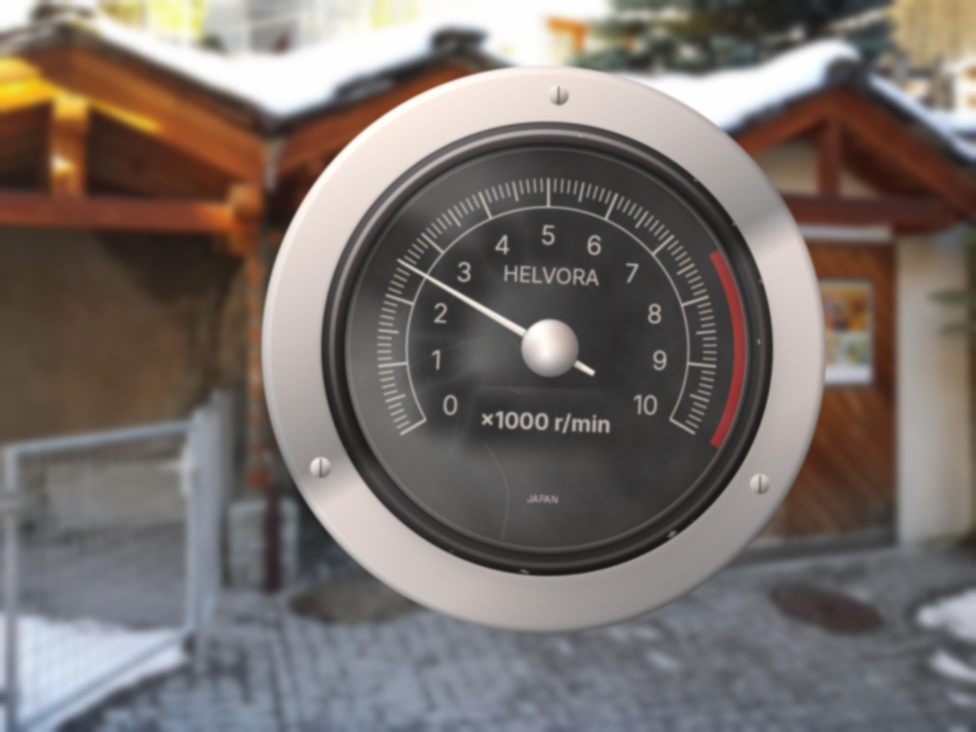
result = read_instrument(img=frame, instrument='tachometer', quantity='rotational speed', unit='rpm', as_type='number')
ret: 2500 rpm
